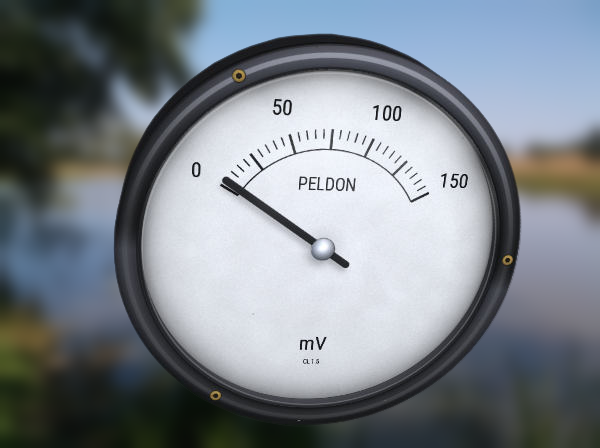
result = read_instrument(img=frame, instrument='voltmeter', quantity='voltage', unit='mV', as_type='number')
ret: 5 mV
